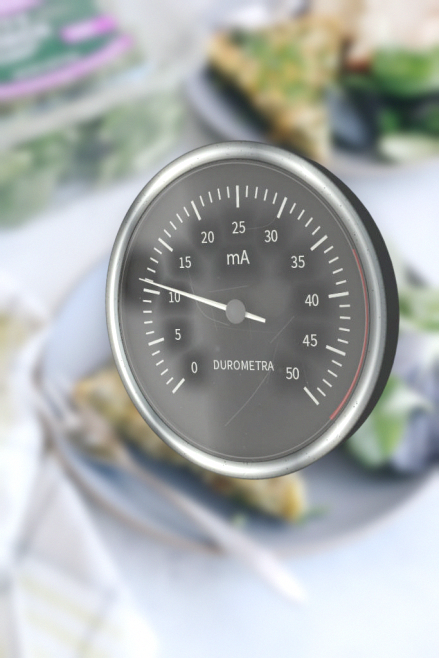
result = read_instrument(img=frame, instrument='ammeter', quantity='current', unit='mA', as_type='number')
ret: 11 mA
